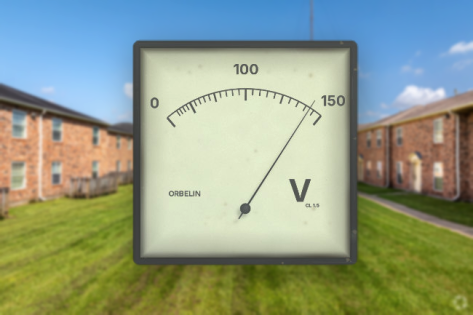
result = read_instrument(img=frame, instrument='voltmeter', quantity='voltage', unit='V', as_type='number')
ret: 142.5 V
